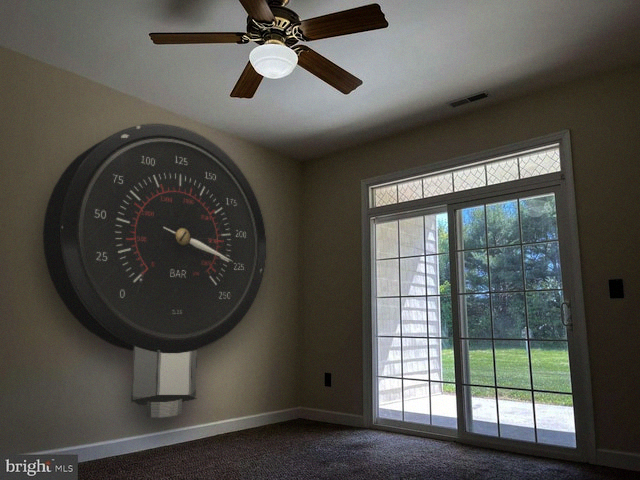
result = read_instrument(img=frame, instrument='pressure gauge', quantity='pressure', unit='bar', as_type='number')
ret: 225 bar
